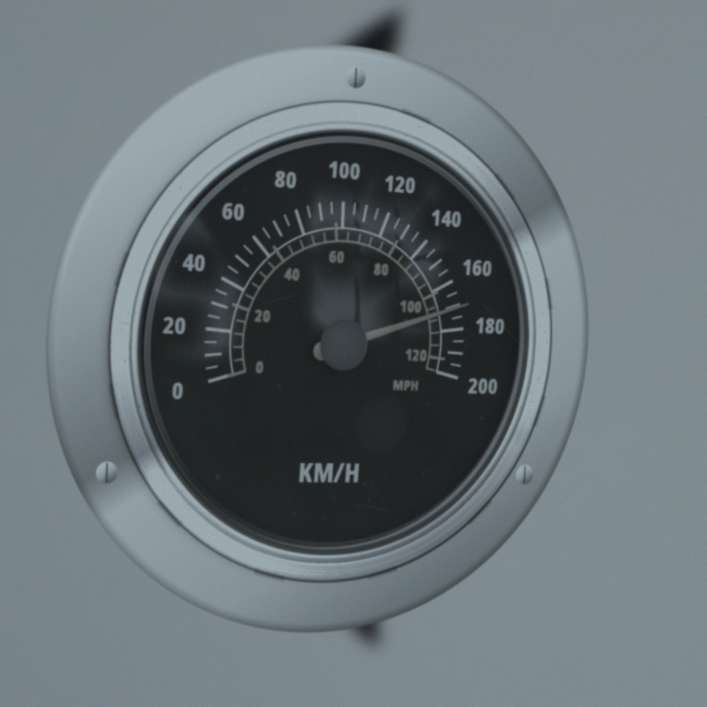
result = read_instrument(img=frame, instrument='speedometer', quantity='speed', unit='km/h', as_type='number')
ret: 170 km/h
